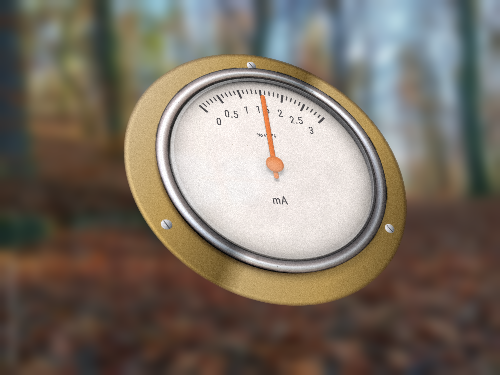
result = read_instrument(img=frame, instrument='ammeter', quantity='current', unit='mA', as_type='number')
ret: 1.5 mA
